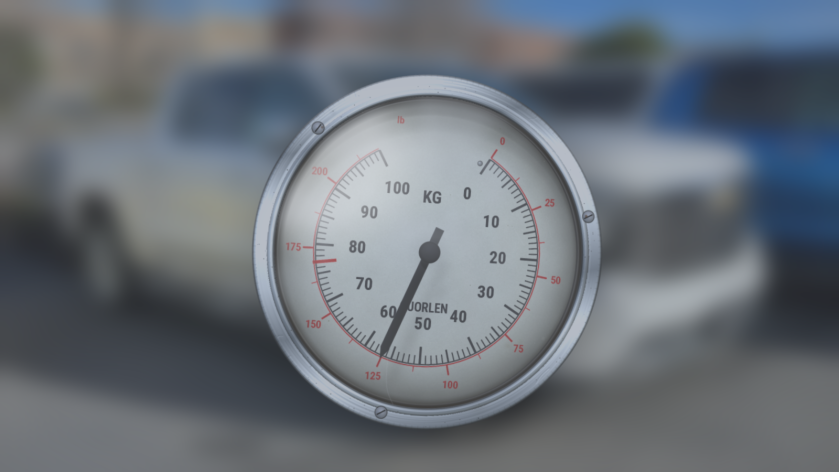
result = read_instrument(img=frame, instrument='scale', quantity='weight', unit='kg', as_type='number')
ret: 57 kg
